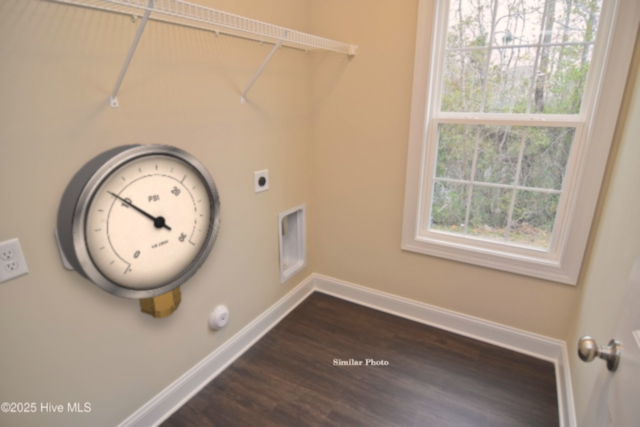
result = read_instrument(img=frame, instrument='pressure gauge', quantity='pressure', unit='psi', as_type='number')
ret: 10 psi
